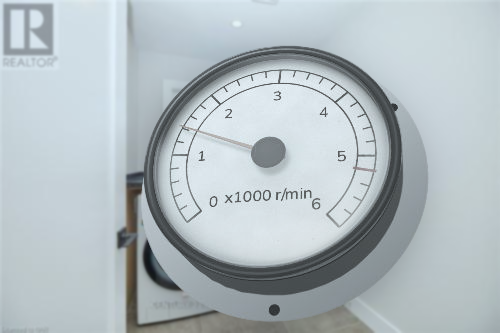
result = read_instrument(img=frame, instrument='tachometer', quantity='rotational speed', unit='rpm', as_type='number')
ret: 1400 rpm
